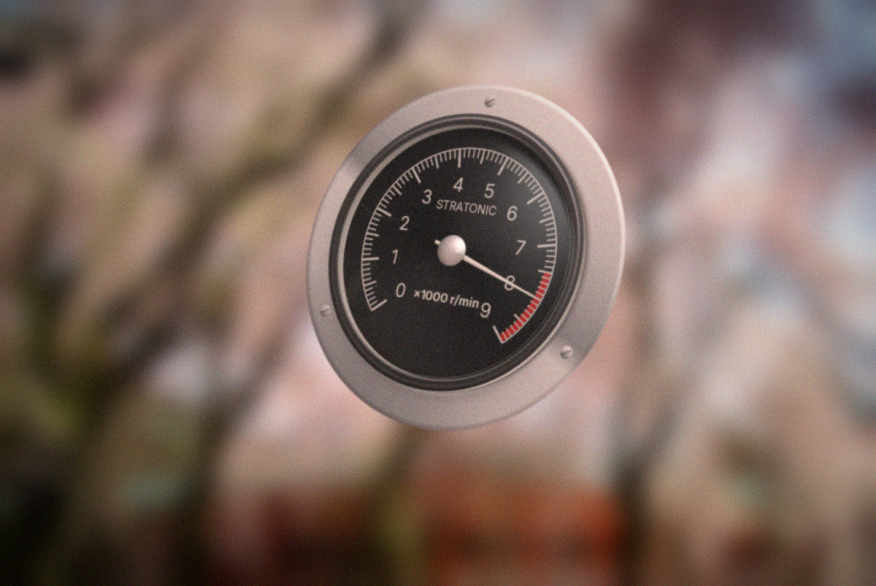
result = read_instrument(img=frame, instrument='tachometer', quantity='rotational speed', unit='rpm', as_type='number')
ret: 8000 rpm
